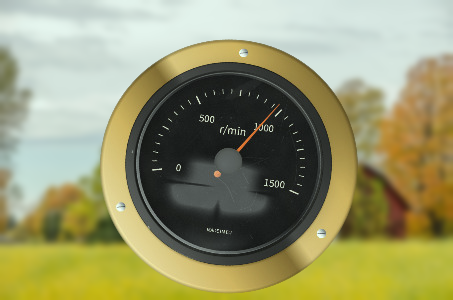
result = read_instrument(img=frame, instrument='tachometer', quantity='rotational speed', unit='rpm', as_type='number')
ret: 975 rpm
